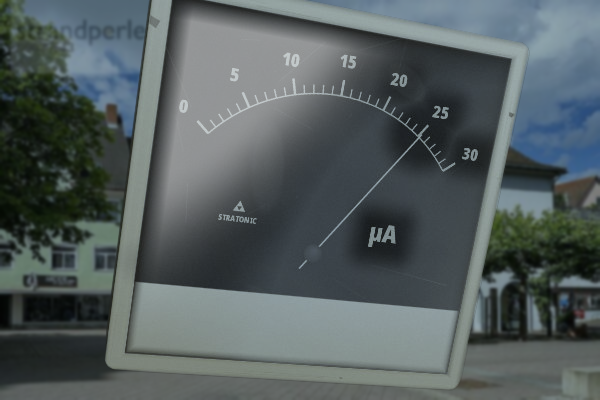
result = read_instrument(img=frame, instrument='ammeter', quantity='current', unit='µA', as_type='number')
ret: 25 µA
